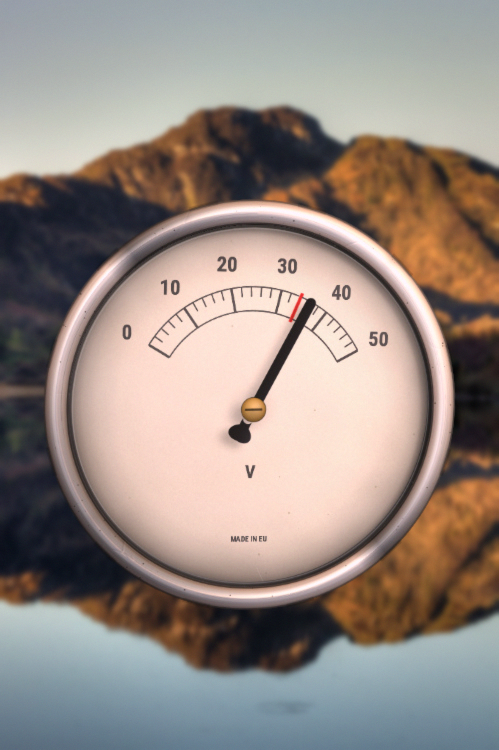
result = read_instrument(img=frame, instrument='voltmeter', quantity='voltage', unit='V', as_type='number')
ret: 36 V
